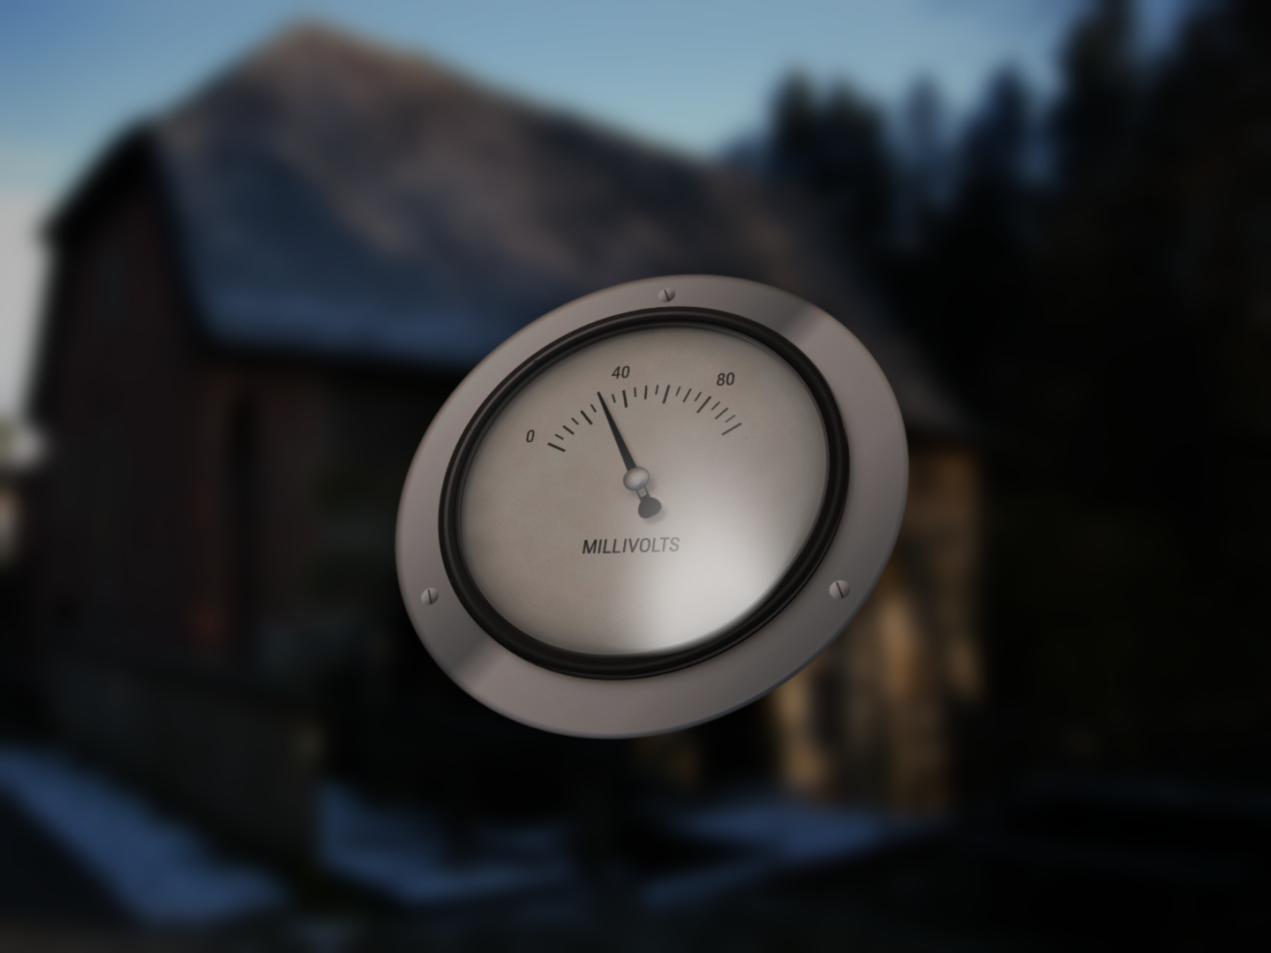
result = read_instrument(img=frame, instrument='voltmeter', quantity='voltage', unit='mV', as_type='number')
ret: 30 mV
